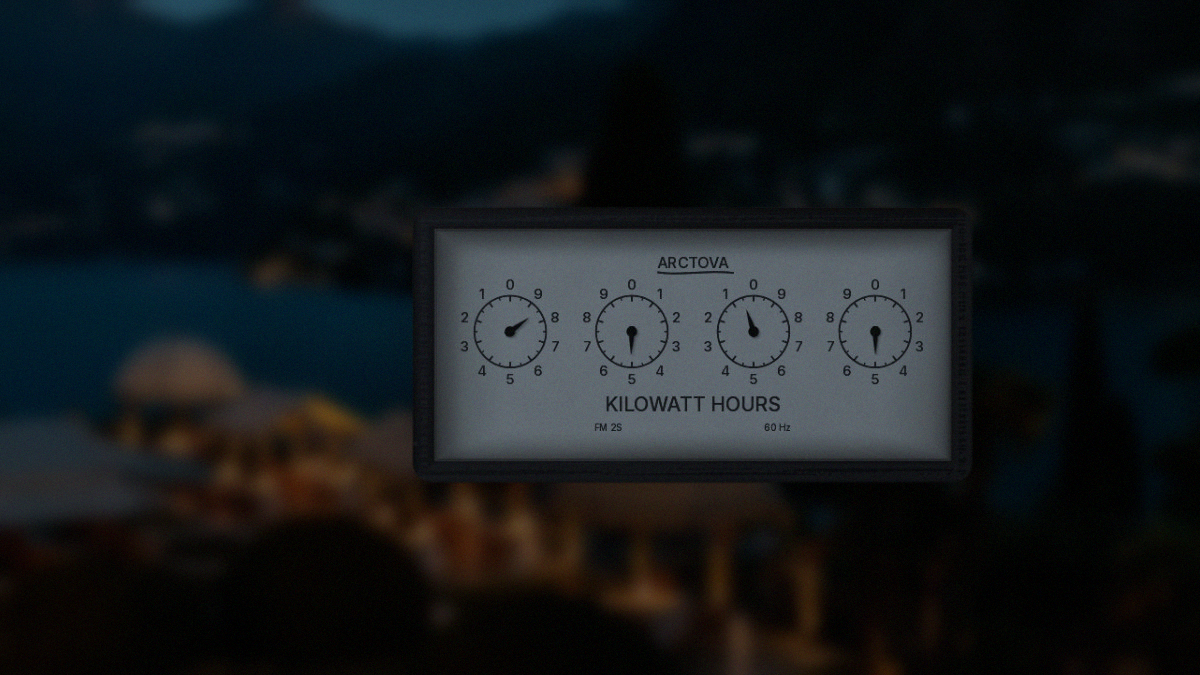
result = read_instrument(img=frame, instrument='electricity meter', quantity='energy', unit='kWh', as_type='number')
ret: 8505 kWh
